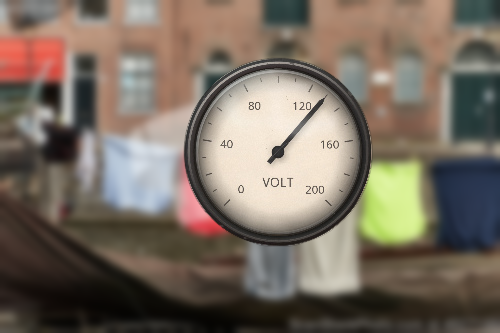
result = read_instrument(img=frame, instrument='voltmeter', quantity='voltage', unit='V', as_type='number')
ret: 130 V
